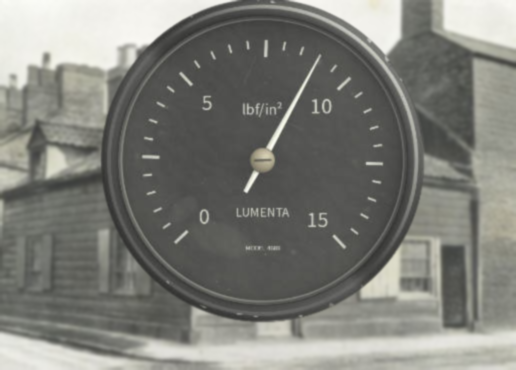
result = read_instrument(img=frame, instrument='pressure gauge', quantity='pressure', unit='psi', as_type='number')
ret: 9 psi
